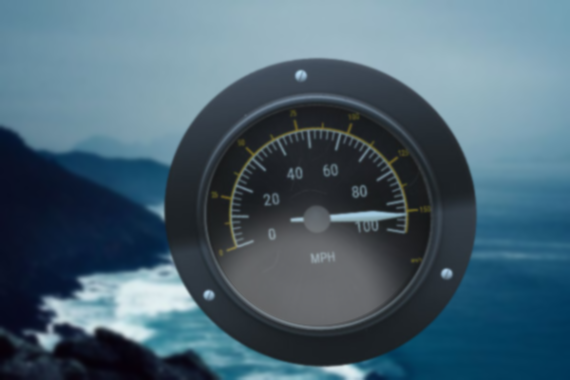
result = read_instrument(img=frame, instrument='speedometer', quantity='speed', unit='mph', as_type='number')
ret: 94 mph
